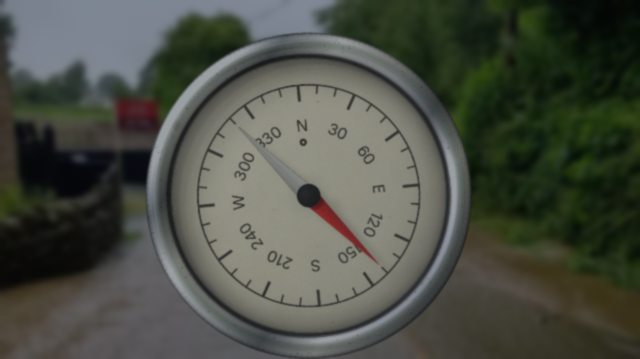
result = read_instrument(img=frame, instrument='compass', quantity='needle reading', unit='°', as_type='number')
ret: 140 °
